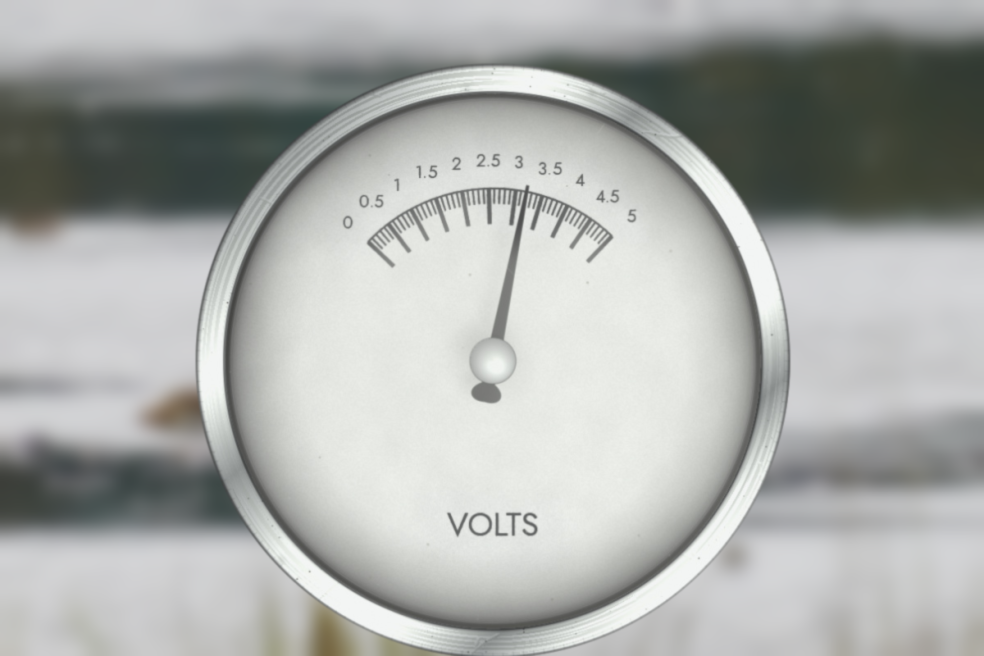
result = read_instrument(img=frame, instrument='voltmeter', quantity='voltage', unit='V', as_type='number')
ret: 3.2 V
